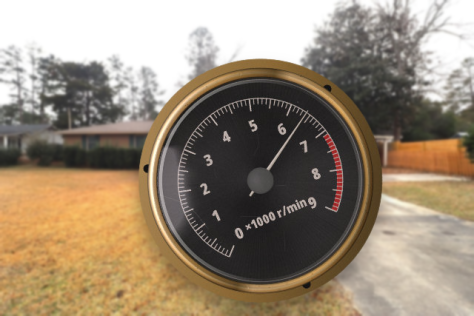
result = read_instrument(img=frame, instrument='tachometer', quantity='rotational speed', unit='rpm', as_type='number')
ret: 6400 rpm
